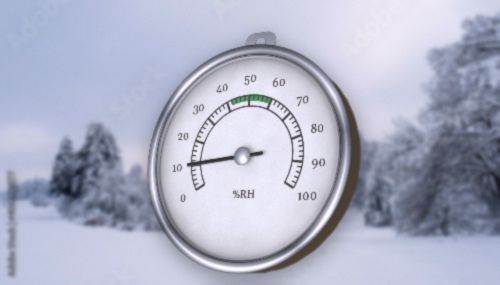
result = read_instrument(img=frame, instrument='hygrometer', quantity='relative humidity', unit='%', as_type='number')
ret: 10 %
